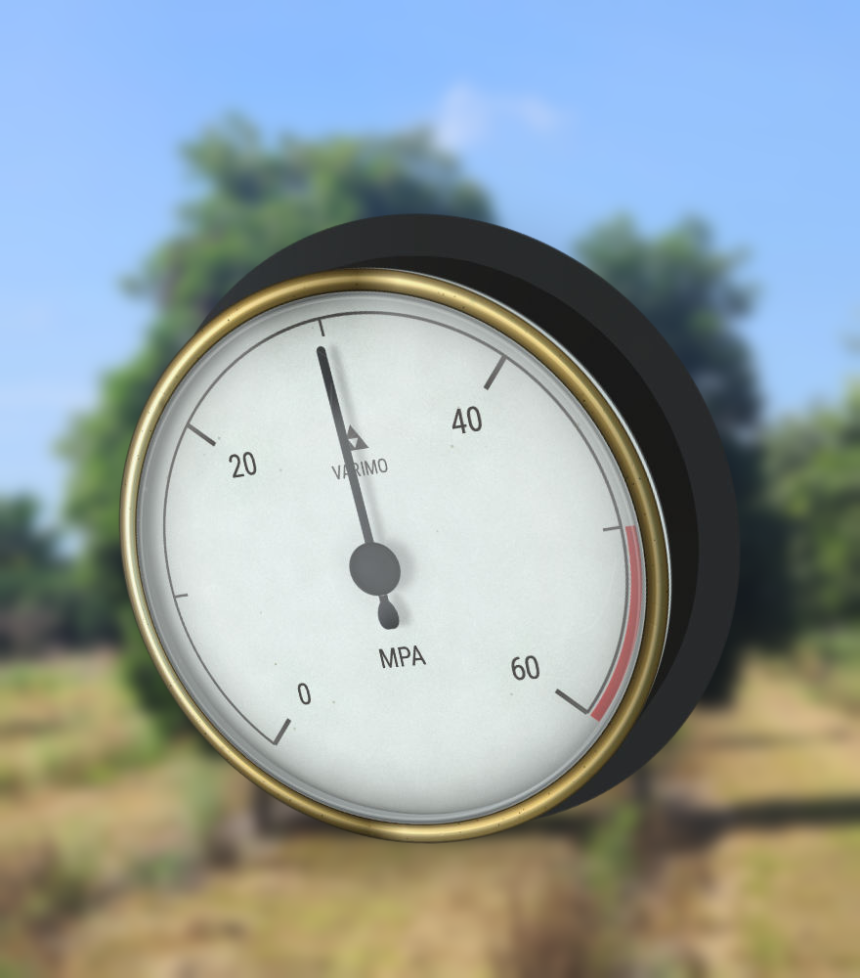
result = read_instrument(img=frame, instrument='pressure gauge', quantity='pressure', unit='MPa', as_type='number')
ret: 30 MPa
